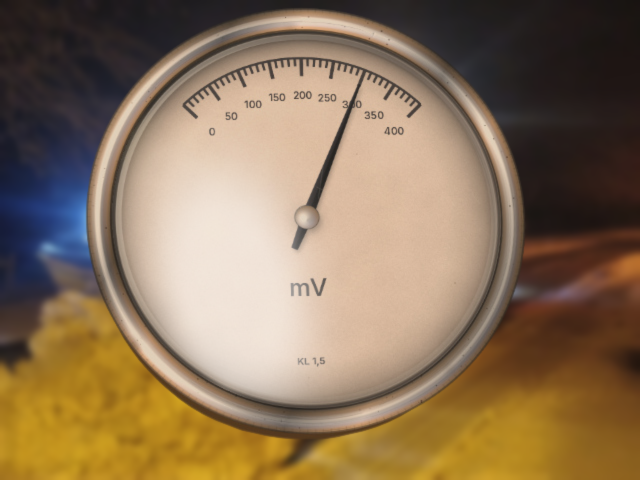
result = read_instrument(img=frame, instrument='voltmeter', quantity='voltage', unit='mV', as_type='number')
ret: 300 mV
